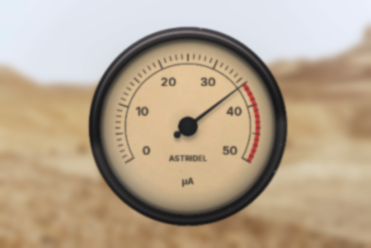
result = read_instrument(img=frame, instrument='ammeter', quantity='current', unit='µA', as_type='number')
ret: 36 µA
